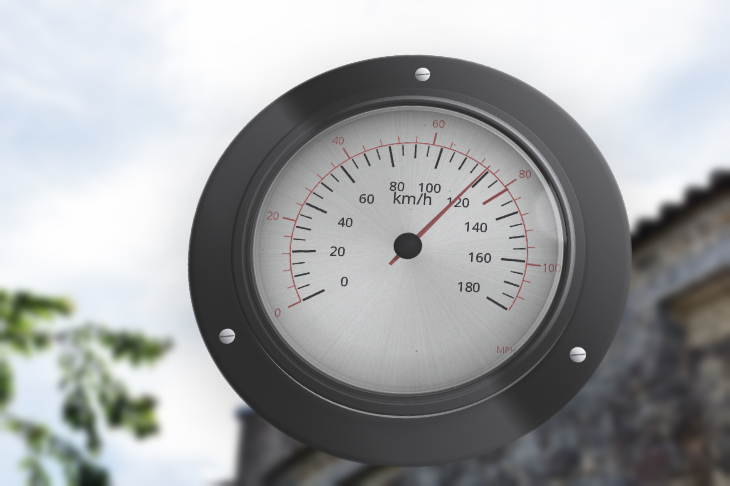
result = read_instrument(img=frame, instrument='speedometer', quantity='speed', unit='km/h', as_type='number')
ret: 120 km/h
